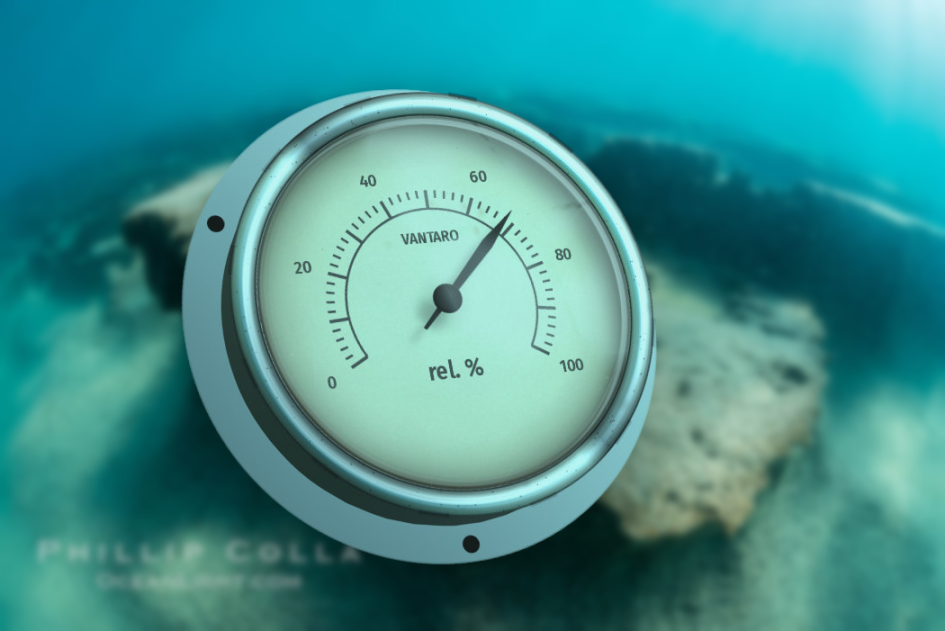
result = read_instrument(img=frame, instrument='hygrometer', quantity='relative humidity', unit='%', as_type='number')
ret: 68 %
